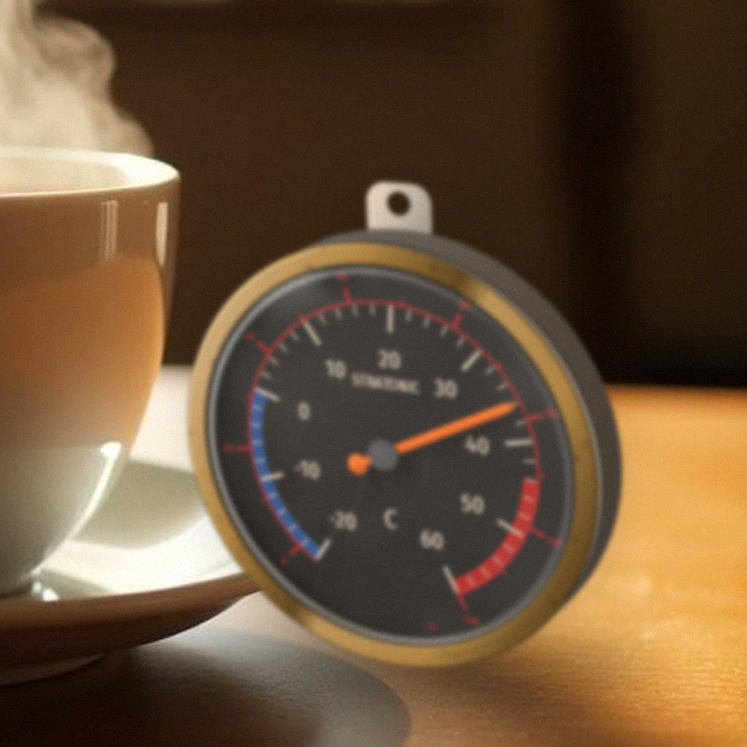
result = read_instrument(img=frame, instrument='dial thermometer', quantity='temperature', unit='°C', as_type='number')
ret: 36 °C
